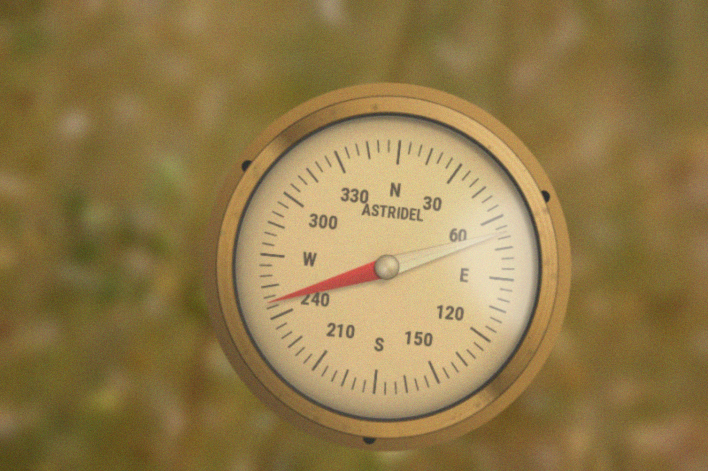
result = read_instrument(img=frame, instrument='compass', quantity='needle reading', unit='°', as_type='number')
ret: 247.5 °
